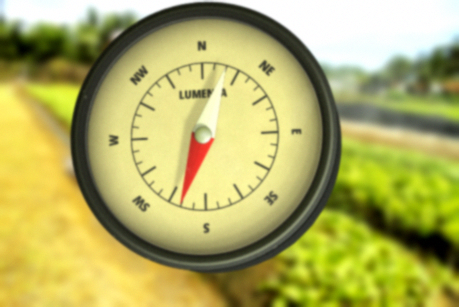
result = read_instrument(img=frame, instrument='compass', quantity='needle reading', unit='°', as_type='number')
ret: 200 °
